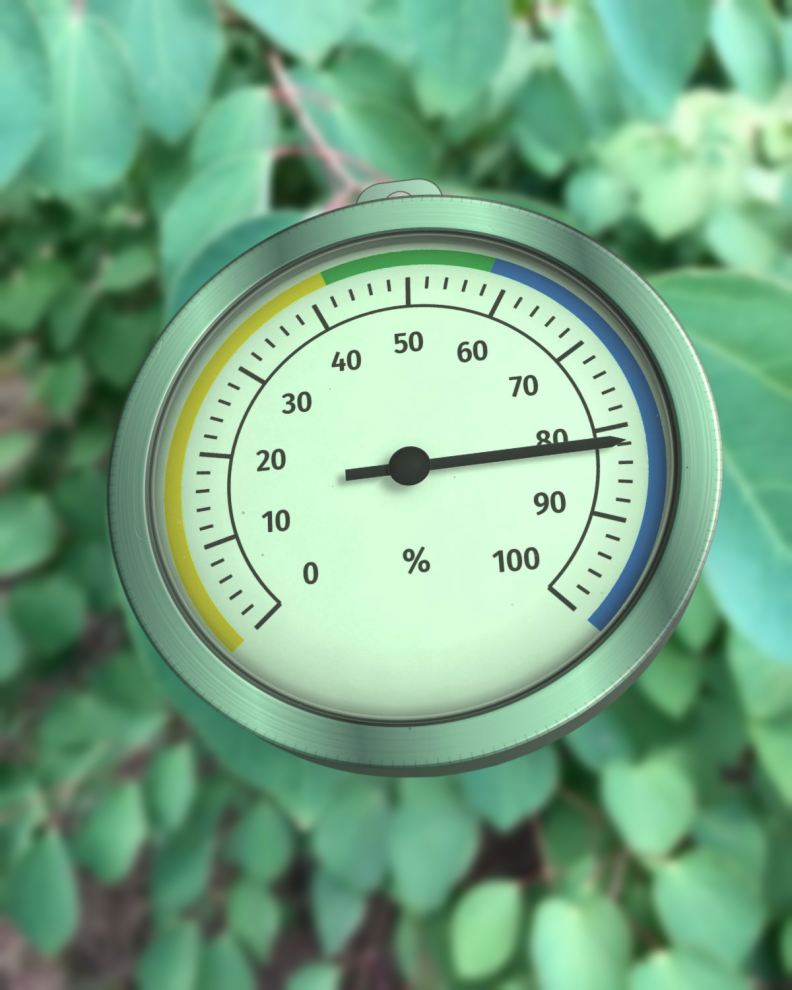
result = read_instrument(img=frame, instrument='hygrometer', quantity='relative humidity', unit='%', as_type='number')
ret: 82 %
